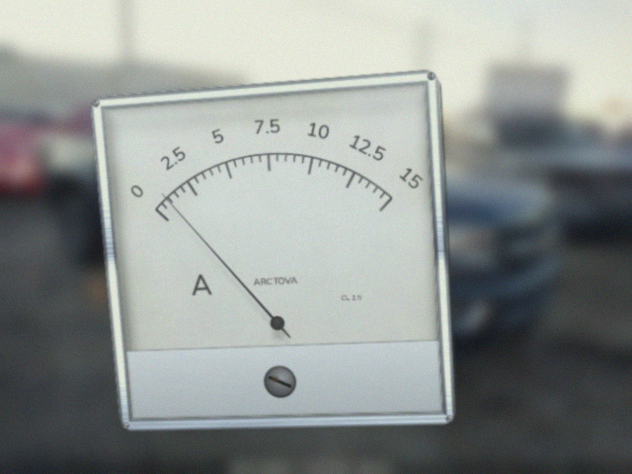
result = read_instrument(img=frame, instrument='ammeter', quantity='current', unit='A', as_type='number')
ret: 1 A
